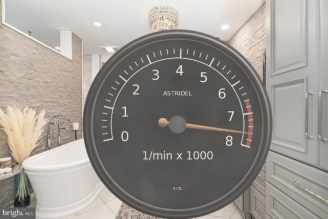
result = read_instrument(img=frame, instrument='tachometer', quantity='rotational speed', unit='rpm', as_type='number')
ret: 7600 rpm
